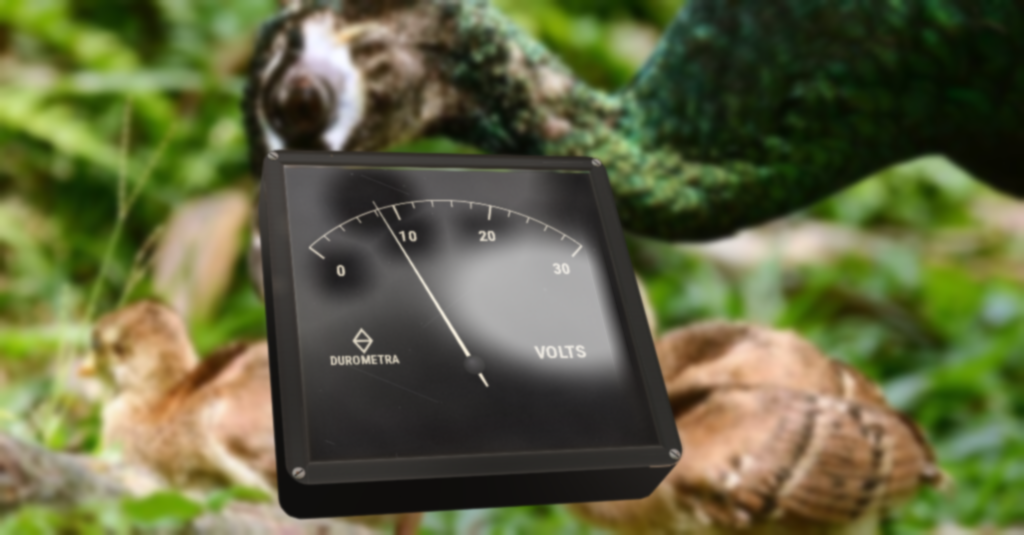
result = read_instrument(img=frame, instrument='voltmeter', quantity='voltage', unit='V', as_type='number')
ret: 8 V
